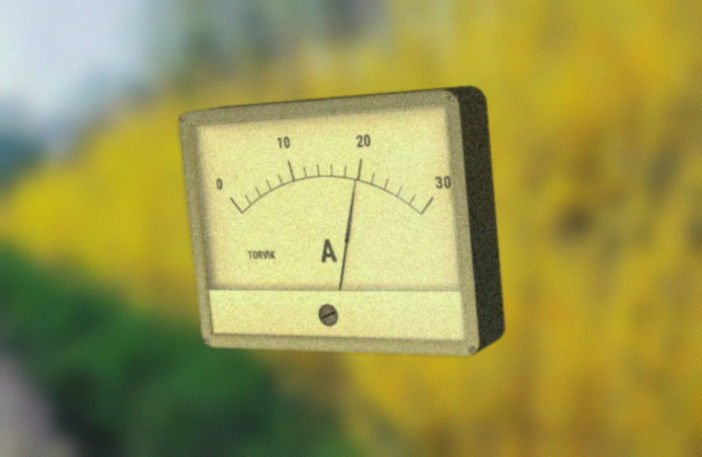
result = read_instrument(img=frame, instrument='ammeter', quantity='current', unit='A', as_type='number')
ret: 20 A
